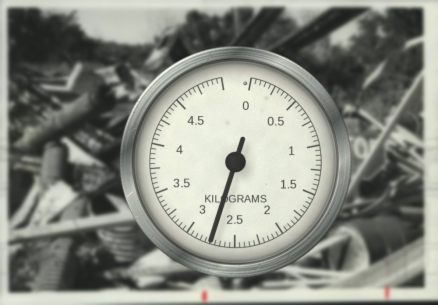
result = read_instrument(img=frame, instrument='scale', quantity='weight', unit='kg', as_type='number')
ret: 2.75 kg
